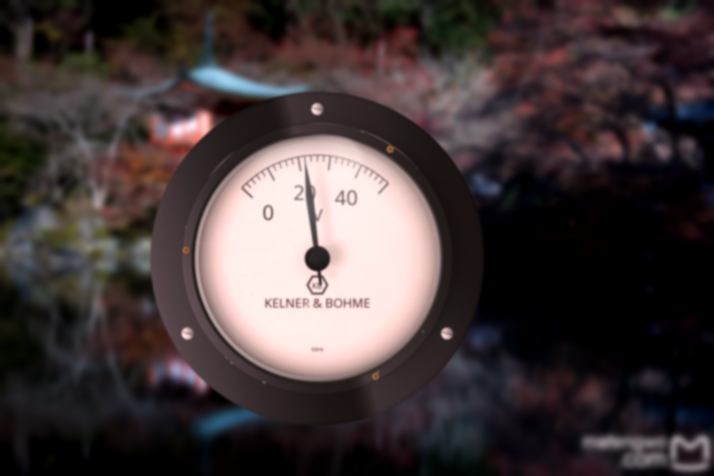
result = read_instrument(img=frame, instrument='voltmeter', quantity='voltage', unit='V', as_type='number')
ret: 22 V
